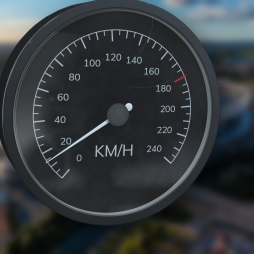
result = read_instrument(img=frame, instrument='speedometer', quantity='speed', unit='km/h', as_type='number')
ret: 15 km/h
